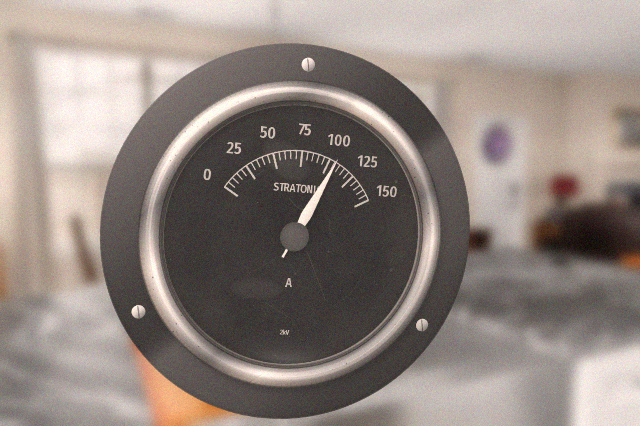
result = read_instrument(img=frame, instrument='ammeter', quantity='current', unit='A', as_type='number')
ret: 105 A
